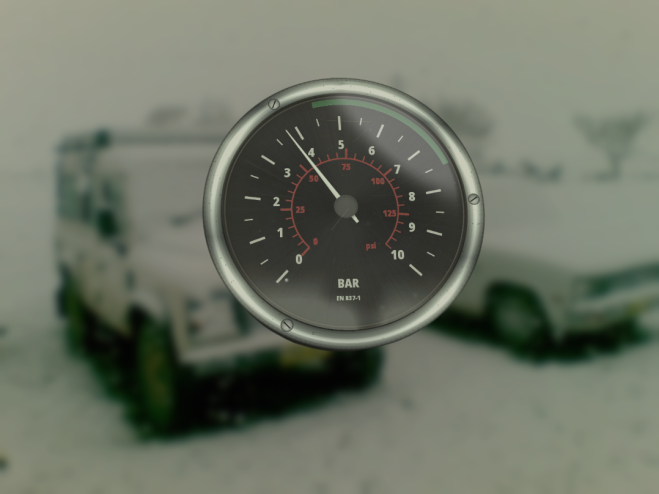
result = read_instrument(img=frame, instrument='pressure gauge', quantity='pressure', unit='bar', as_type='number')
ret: 3.75 bar
